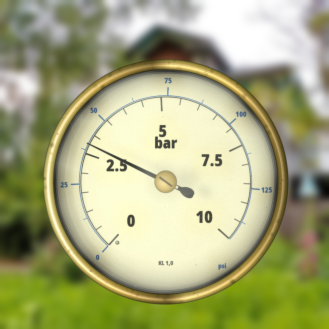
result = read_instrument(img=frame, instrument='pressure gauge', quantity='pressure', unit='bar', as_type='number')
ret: 2.75 bar
